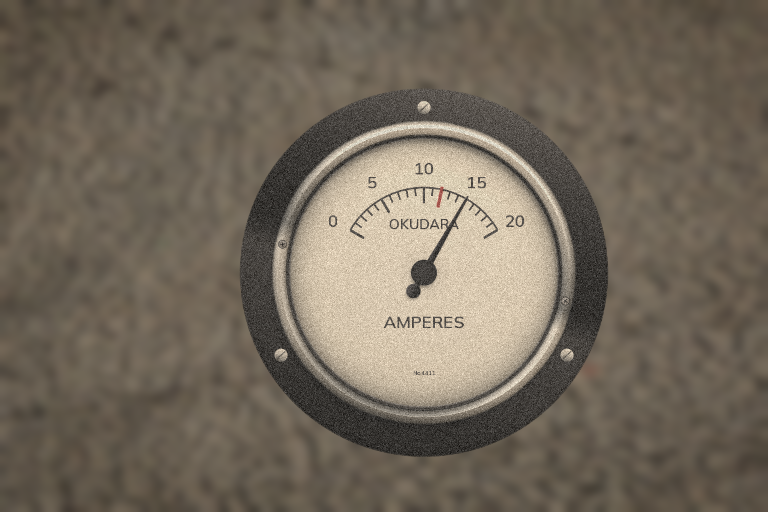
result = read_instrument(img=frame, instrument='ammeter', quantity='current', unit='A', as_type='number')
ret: 15 A
